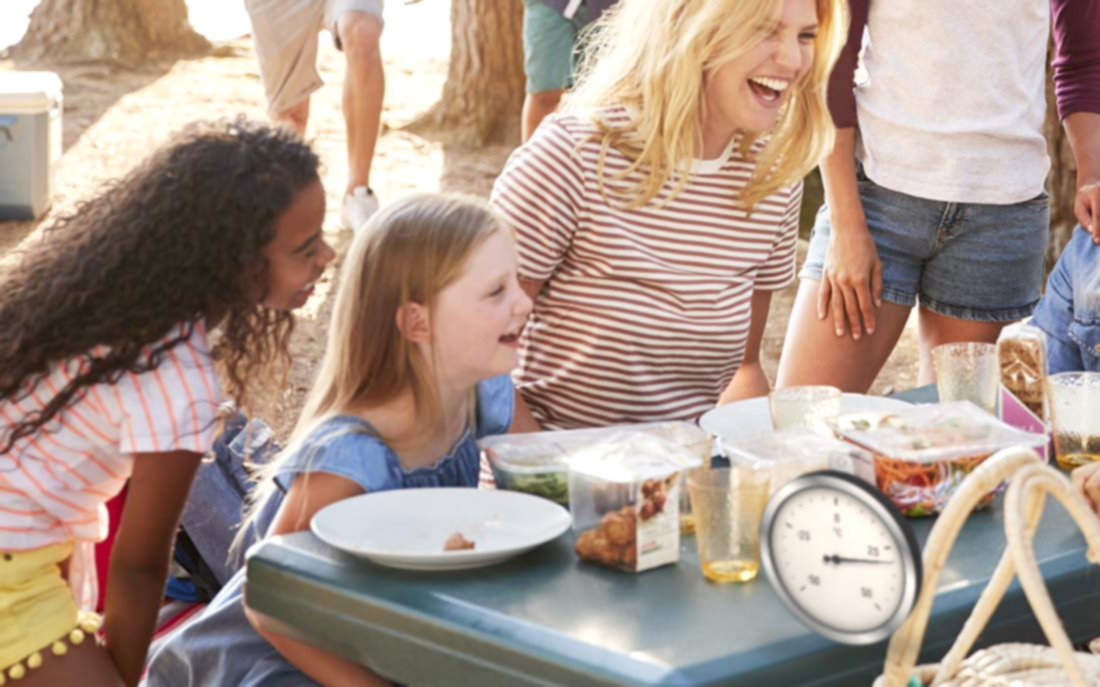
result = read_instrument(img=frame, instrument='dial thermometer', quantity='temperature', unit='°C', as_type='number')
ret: 30 °C
